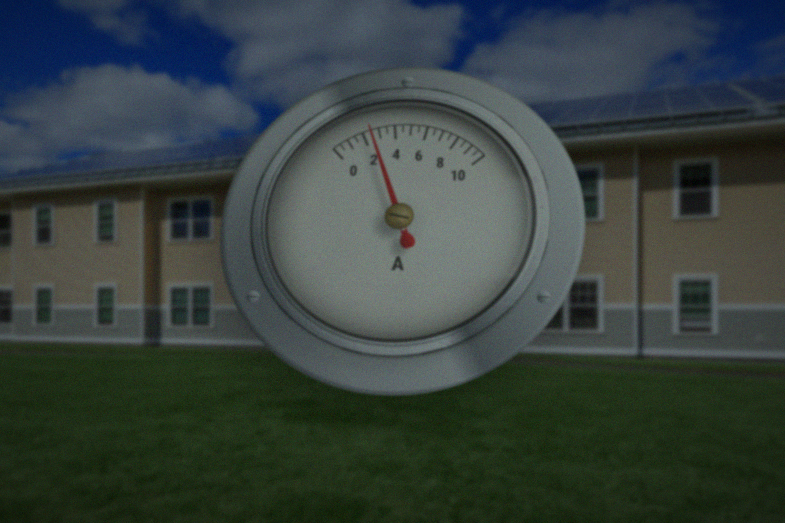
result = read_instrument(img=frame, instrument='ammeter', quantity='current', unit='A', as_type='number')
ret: 2.5 A
